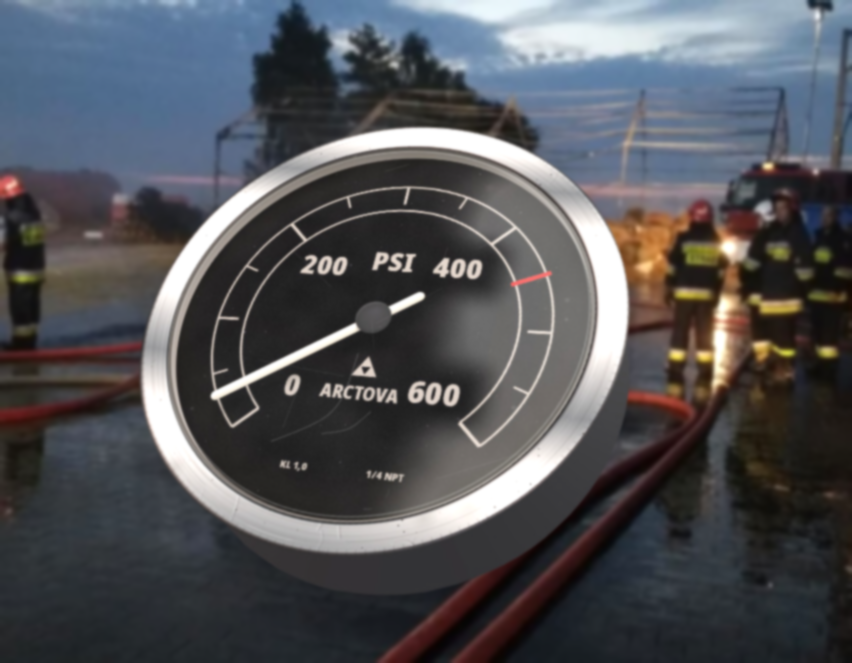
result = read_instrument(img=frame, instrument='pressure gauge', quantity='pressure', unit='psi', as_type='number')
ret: 25 psi
